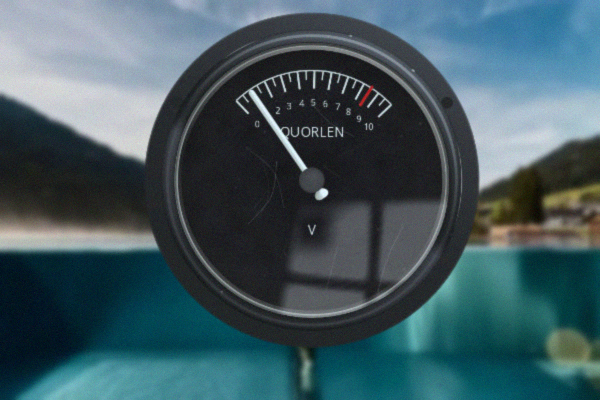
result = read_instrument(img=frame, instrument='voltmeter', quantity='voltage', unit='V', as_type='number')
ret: 1 V
